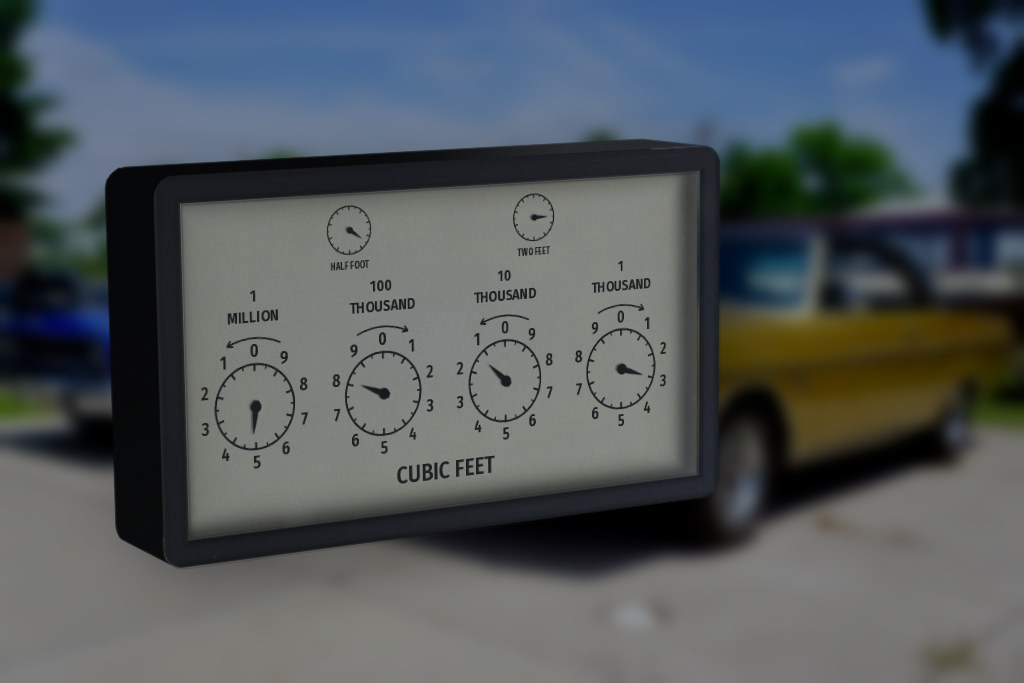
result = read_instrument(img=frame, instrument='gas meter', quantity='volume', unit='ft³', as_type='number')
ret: 481300 ft³
